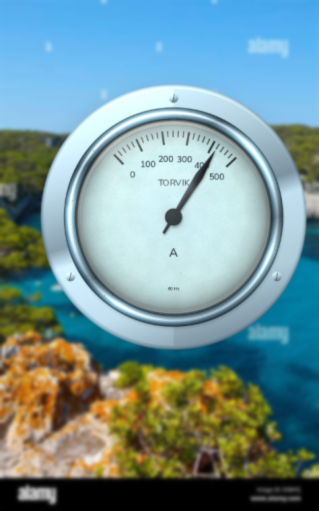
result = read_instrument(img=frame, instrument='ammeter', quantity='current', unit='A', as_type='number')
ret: 420 A
